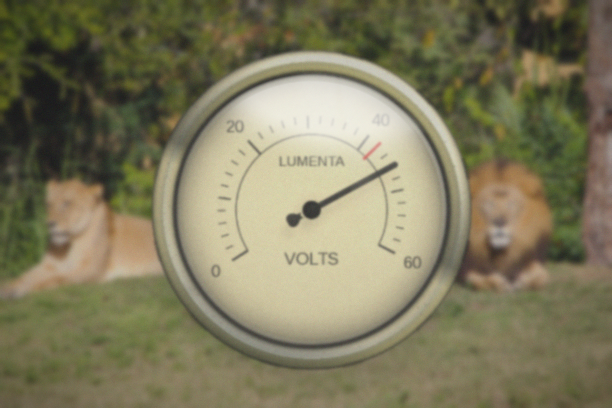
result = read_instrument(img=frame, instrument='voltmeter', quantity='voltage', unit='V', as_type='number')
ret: 46 V
